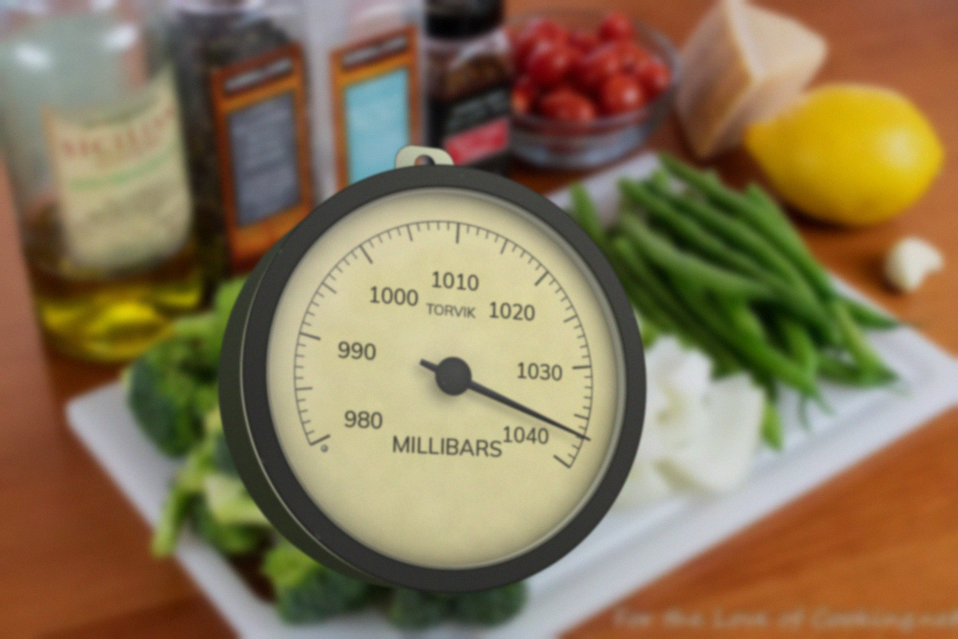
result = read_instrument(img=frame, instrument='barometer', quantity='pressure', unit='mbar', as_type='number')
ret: 1037 mbar
